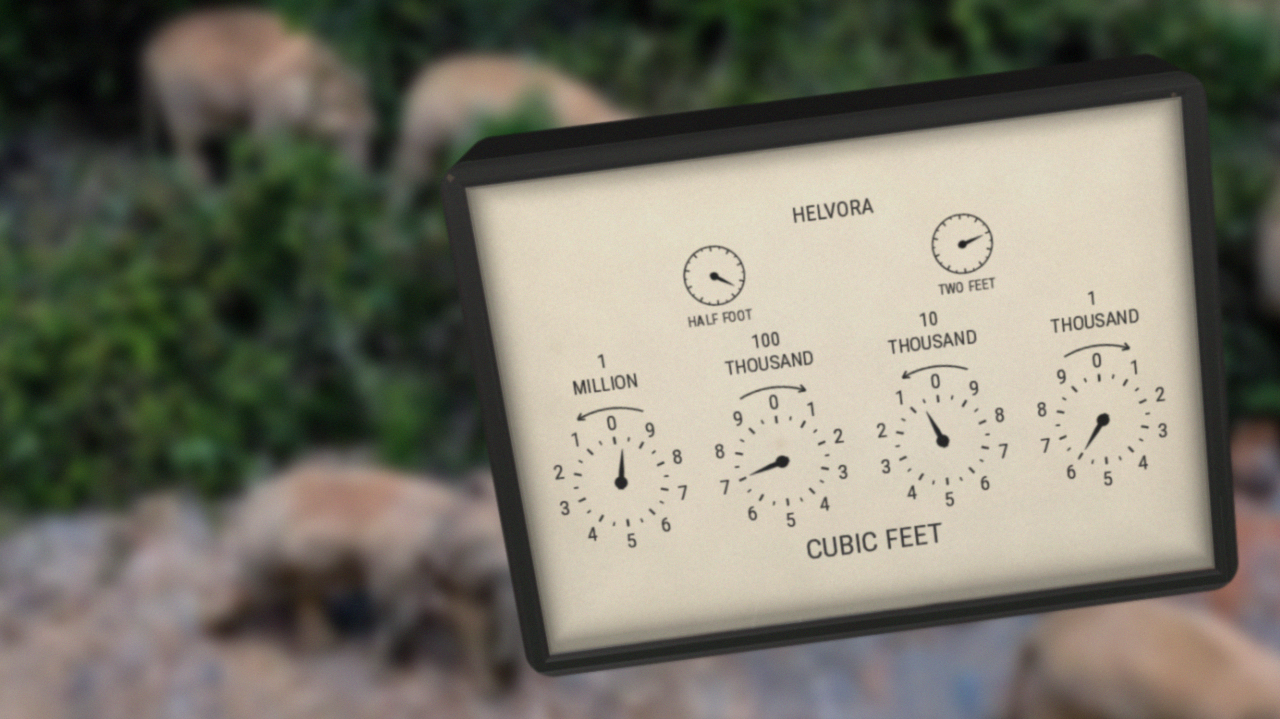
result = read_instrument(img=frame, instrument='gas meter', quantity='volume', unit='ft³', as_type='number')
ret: 970600 ft³
